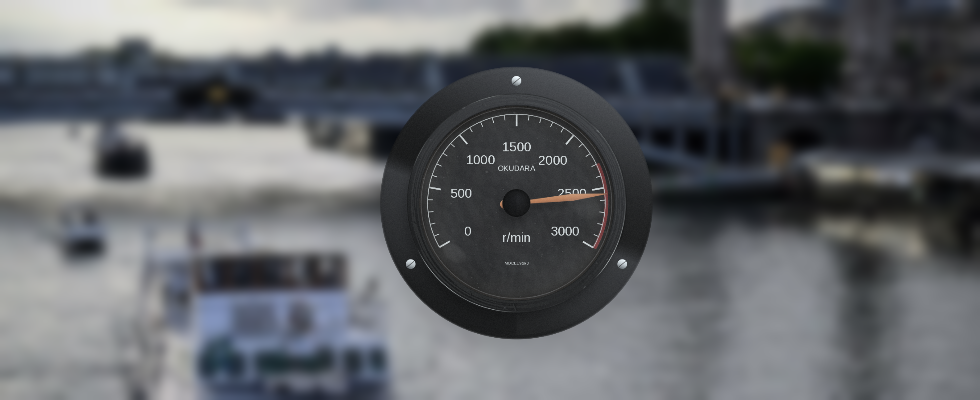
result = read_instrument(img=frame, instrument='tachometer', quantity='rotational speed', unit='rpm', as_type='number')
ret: 2550 rpm
